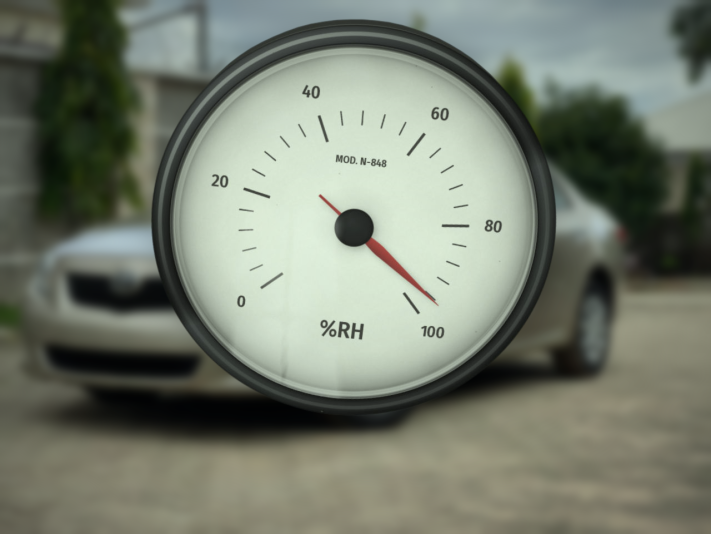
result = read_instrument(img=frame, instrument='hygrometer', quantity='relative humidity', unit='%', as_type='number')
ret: 96 %
